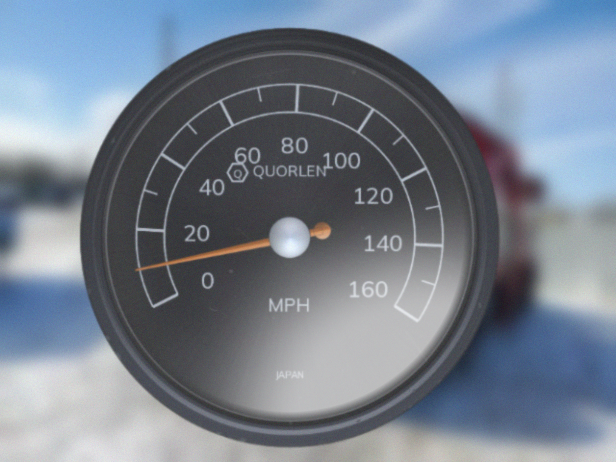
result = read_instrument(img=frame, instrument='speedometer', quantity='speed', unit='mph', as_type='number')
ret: 10 mph
